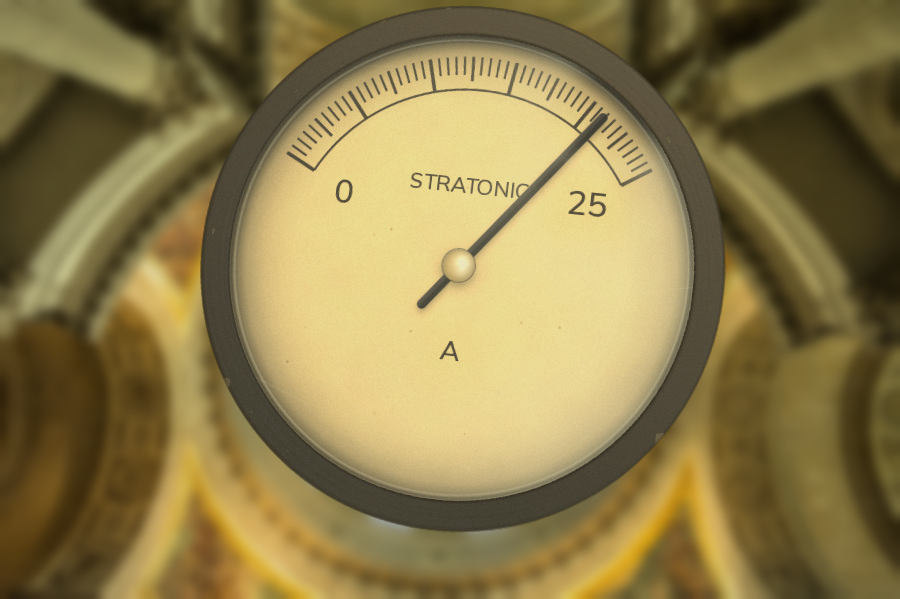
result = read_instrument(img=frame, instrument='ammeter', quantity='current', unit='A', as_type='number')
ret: 21 A
